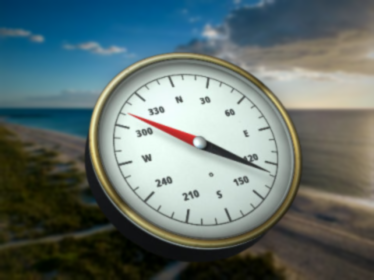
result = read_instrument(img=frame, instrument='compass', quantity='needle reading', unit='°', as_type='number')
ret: 310 °
